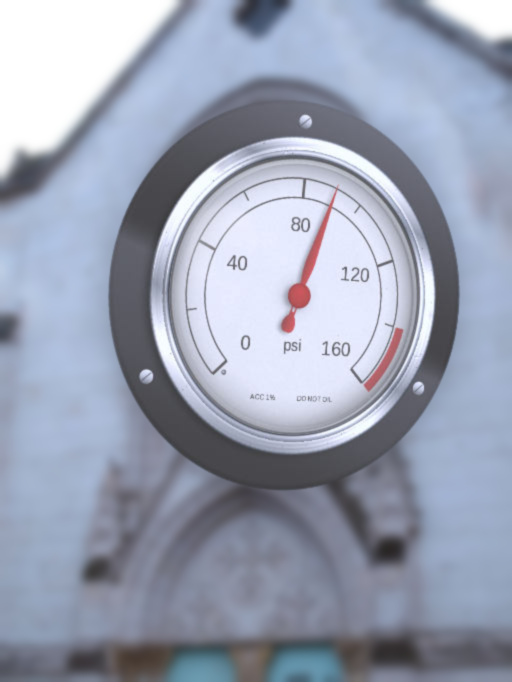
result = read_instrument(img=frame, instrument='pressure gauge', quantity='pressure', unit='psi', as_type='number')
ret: 90 psi
